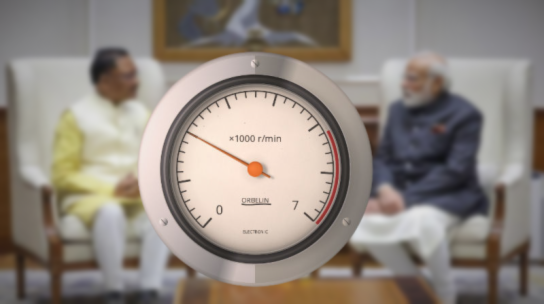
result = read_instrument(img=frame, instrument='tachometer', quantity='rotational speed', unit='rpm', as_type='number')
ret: 2000 rpm
